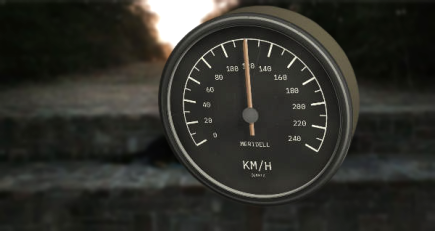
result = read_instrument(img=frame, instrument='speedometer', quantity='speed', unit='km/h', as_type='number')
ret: 120 km/h
